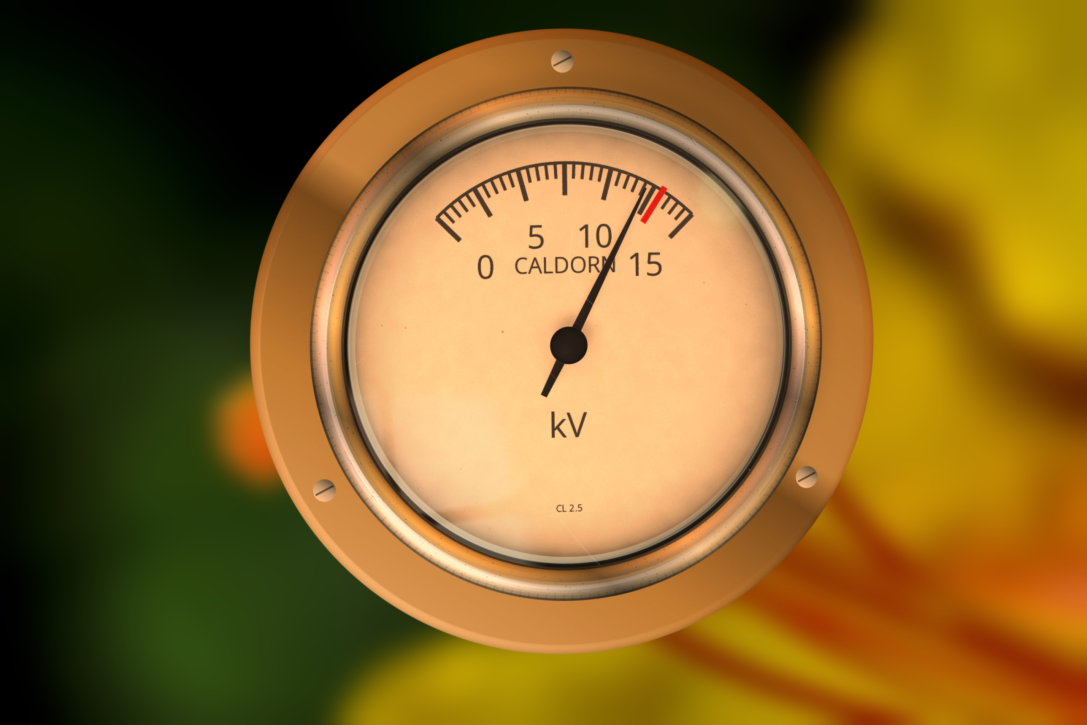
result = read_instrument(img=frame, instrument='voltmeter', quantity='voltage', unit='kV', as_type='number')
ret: 12 kV
